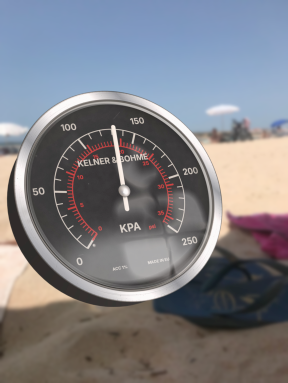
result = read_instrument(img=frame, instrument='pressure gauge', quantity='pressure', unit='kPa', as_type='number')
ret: 130 kPa
